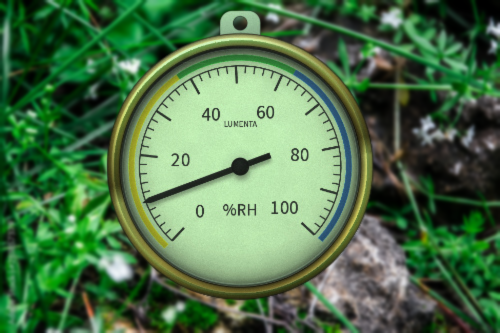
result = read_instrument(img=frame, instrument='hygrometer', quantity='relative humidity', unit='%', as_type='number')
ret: 10 %
